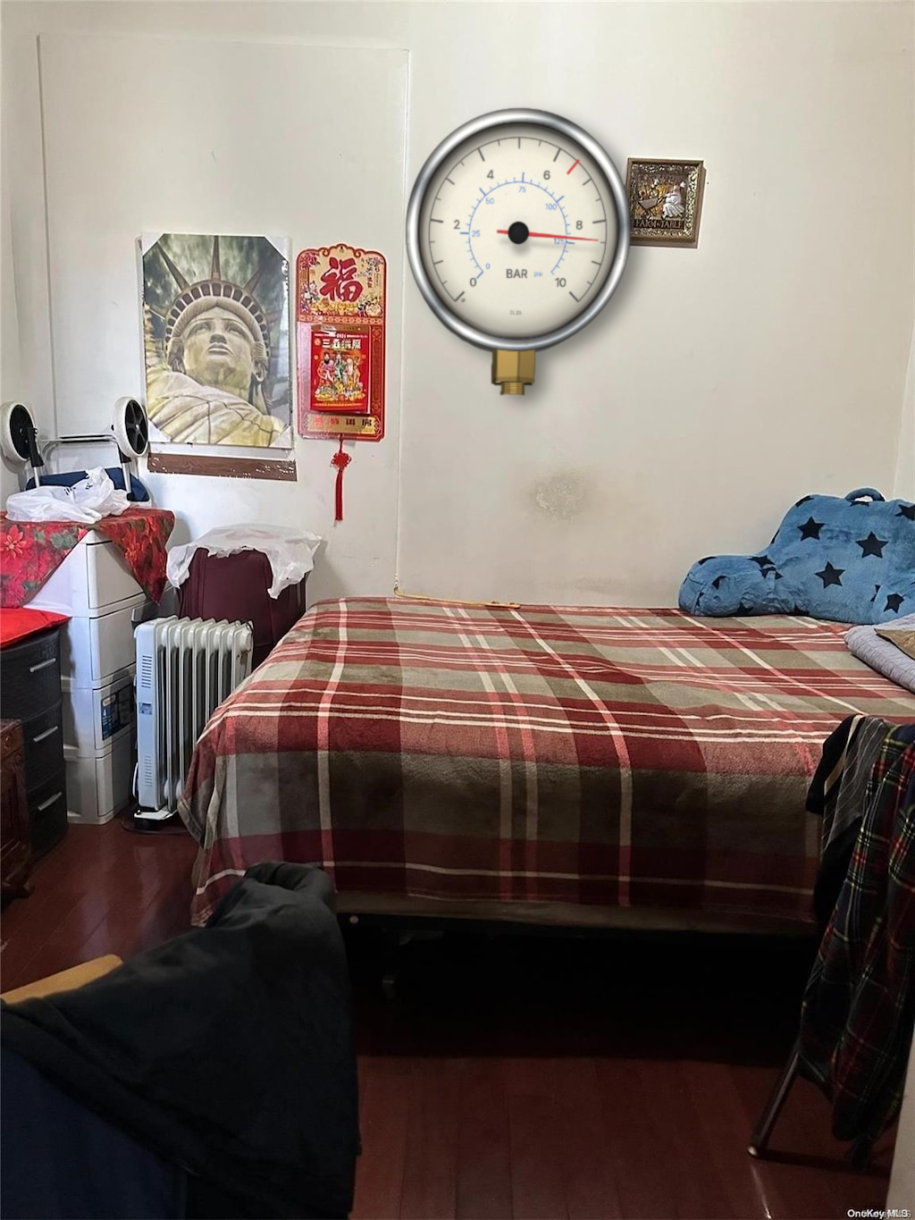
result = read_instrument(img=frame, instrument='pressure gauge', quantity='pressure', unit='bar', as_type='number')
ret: 8.5 bar
